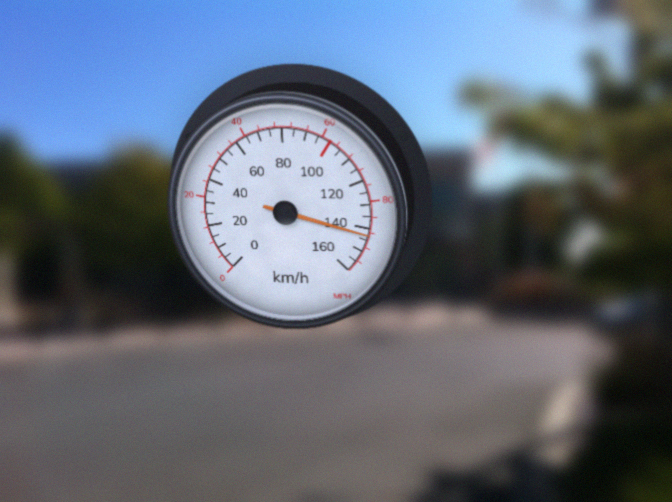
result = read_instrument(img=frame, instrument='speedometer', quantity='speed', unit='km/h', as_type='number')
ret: 142.5 km/h
